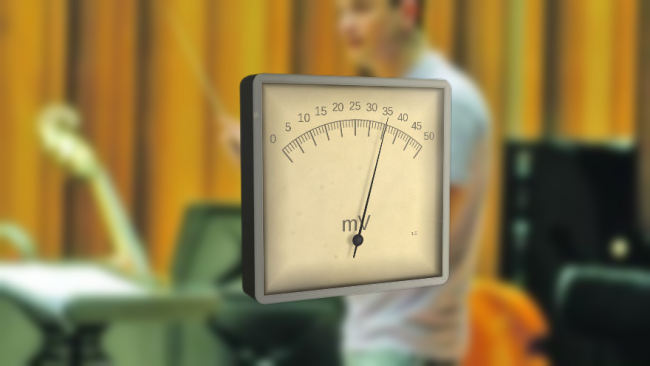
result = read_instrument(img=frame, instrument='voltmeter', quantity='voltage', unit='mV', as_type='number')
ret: 35 mV
